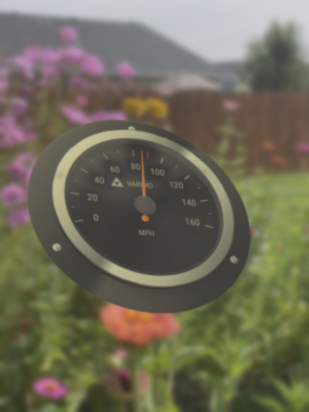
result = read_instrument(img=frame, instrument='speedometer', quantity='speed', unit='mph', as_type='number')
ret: 85 mph
